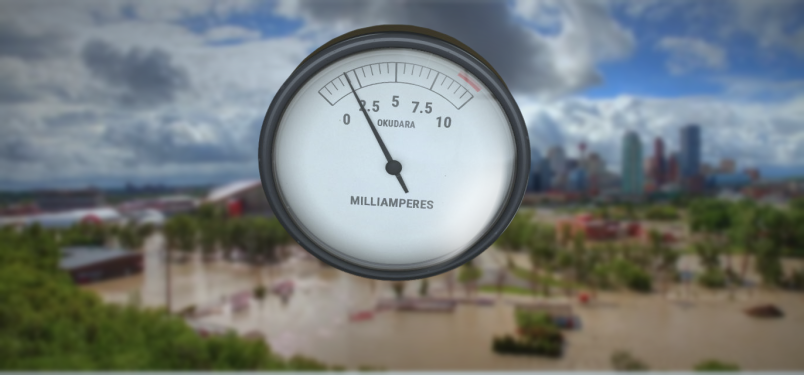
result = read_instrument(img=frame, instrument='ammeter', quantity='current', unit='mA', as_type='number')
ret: 2 mA
